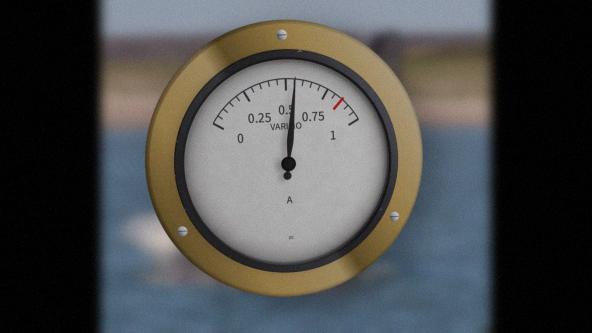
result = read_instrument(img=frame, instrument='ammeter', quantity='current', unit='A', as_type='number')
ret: 0.55 A
